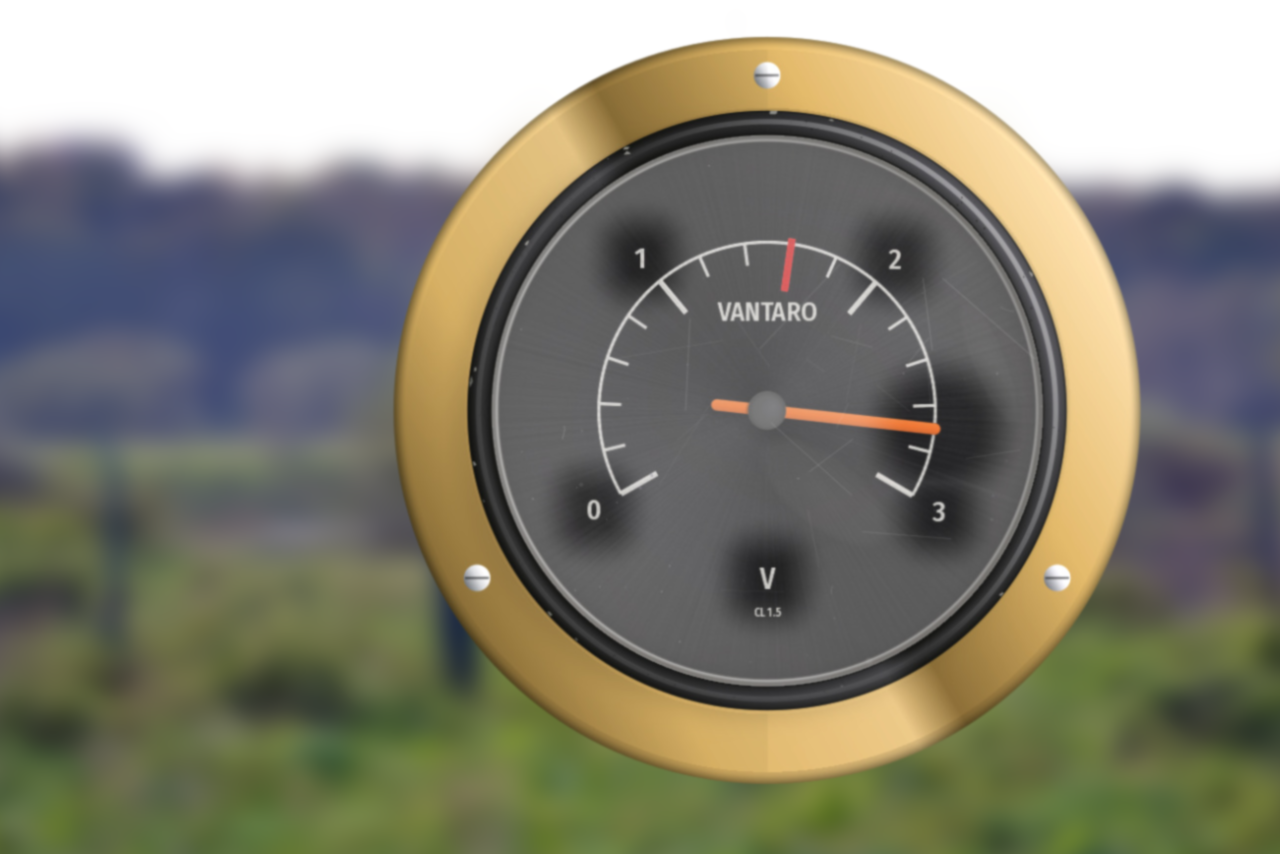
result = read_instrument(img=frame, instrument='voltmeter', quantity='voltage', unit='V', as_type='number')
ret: 2.7 V
